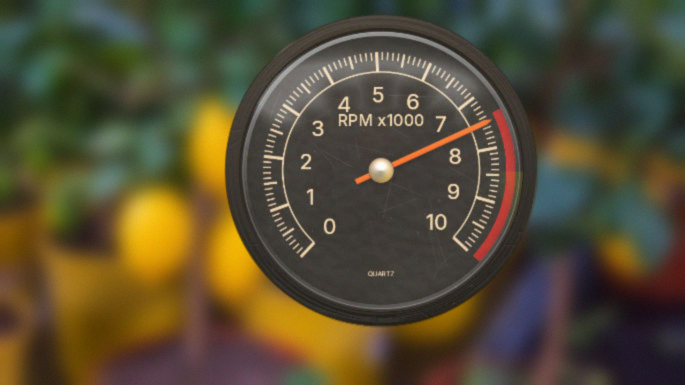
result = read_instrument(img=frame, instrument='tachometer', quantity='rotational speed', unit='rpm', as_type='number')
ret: 7500 rpm
